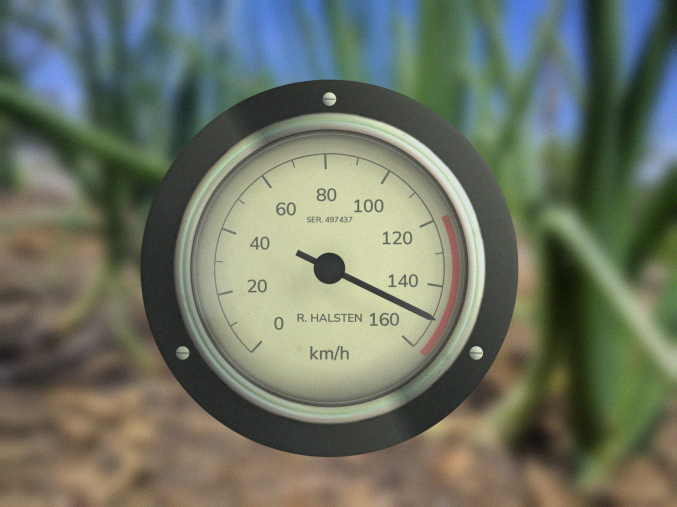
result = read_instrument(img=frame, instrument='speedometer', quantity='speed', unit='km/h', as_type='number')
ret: 150 km/h
